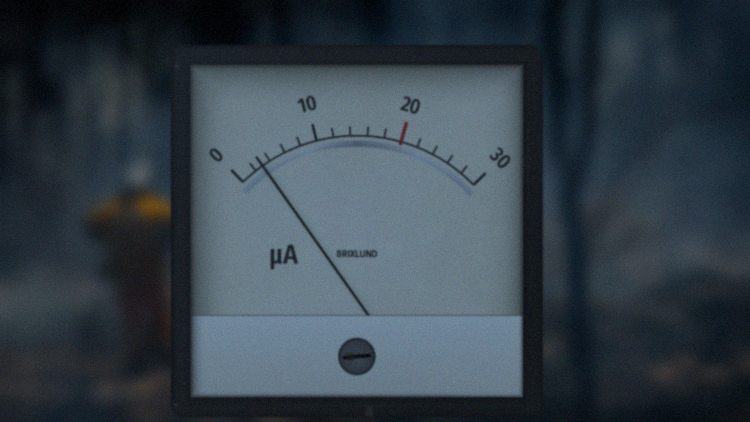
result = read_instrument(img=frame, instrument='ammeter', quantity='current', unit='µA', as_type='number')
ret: 3 µA
